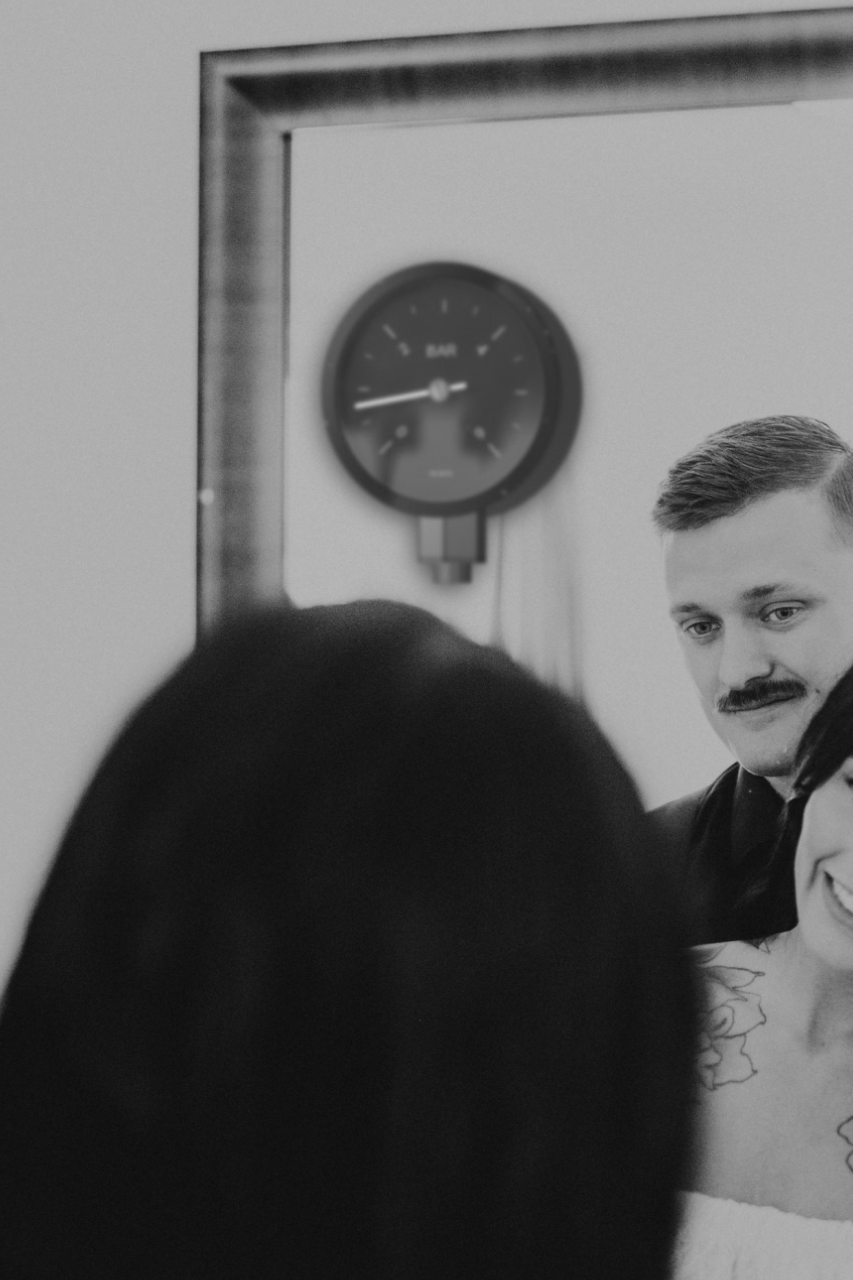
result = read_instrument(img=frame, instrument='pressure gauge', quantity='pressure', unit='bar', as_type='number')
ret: 0.75 bar
